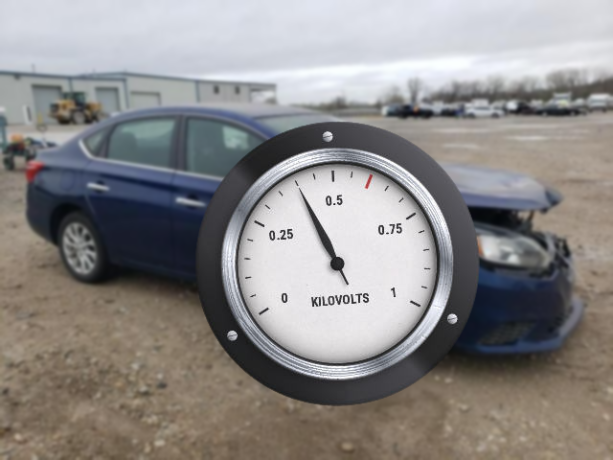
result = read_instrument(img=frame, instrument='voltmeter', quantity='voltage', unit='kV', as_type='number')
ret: 0.4 kV
